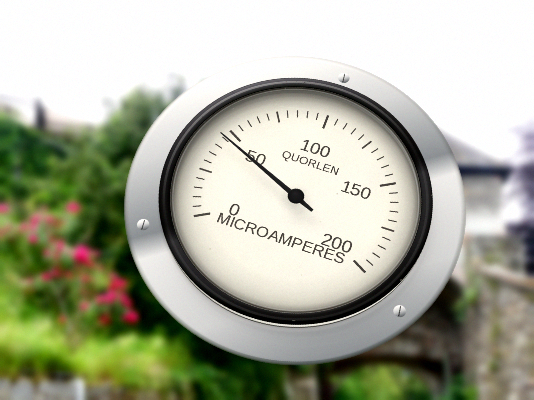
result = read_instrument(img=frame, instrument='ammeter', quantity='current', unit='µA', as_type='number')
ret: 45 µA
